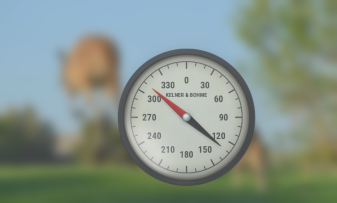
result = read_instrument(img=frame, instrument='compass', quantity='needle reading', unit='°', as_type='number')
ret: 310 °
